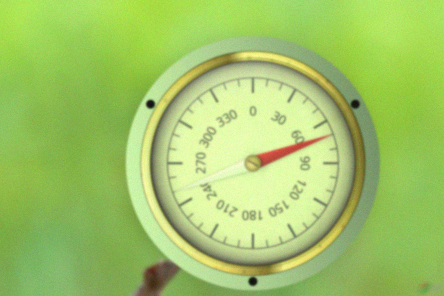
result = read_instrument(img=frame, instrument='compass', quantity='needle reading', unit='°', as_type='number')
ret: 70 °
